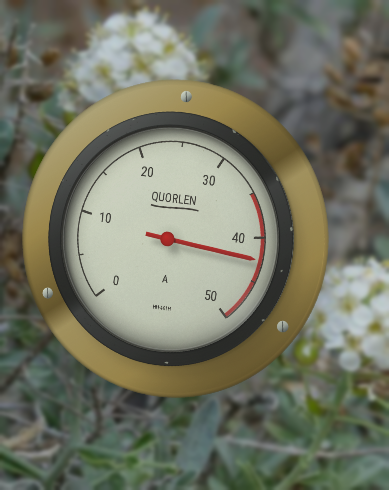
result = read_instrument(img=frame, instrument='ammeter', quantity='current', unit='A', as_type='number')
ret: 42.5 A
